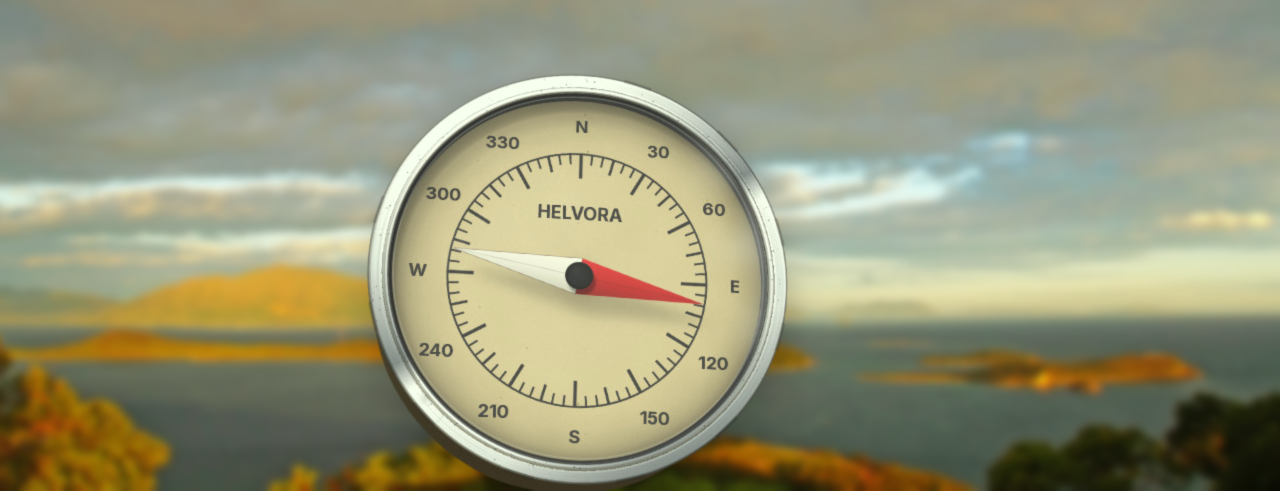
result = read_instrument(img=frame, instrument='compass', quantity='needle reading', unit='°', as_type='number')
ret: 100 °
